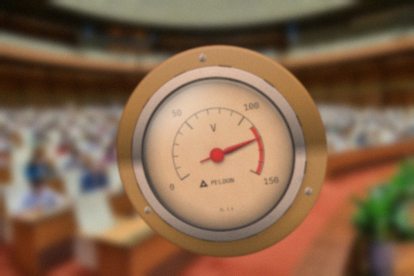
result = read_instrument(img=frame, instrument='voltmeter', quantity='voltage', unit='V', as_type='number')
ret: 120 V
